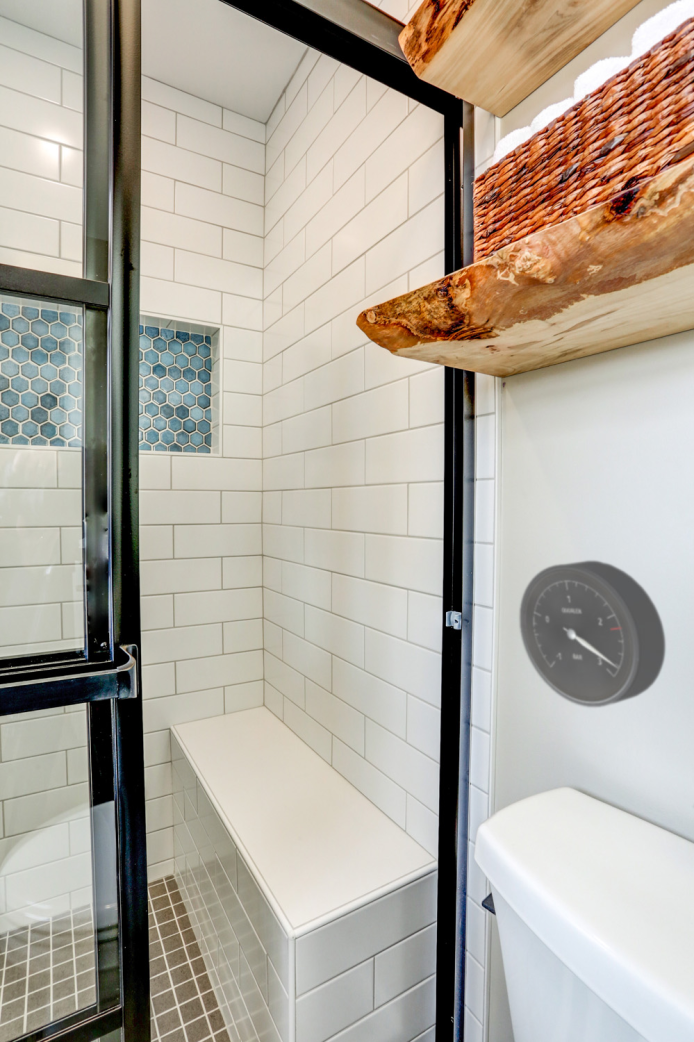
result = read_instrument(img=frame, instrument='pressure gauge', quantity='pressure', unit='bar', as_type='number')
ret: 2.8 bar
